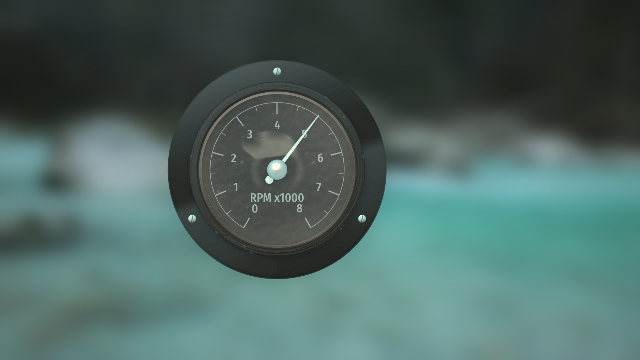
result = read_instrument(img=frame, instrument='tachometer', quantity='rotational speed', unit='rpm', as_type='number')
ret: 5000 rpm
